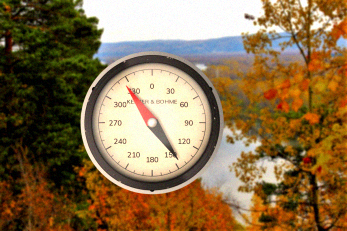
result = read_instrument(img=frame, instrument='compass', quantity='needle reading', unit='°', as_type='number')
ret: 325 °
